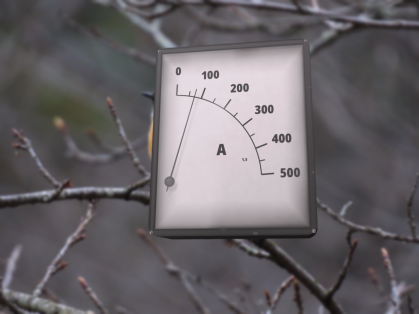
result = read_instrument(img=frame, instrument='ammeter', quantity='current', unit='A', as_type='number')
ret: 75 A
